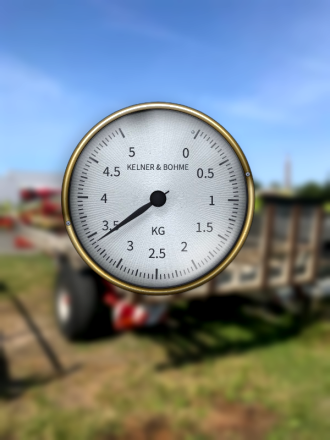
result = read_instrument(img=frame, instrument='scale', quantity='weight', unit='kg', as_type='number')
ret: 3.4 kg
